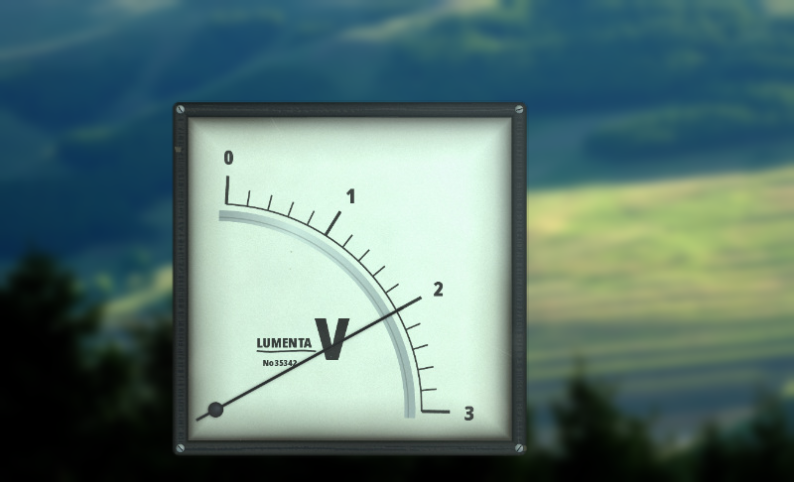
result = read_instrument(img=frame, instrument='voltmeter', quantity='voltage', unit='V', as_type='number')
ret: 2 V
